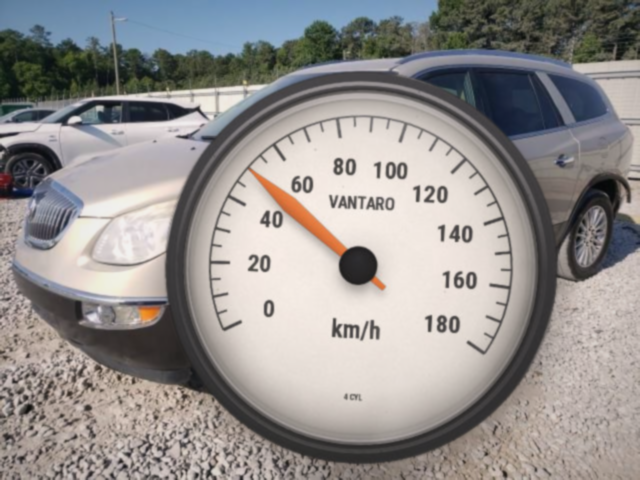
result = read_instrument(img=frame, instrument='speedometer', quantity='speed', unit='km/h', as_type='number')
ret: 50 km/h
